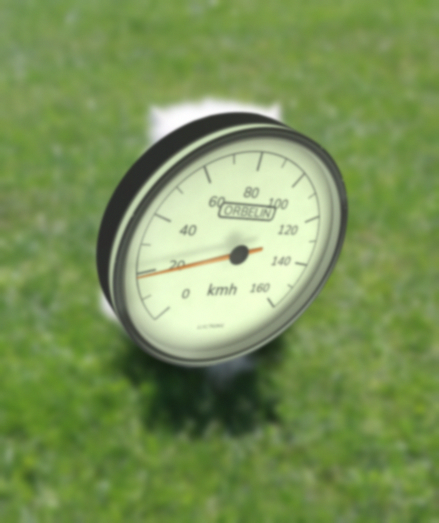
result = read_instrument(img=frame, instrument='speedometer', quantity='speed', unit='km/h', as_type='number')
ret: 20 km/h
